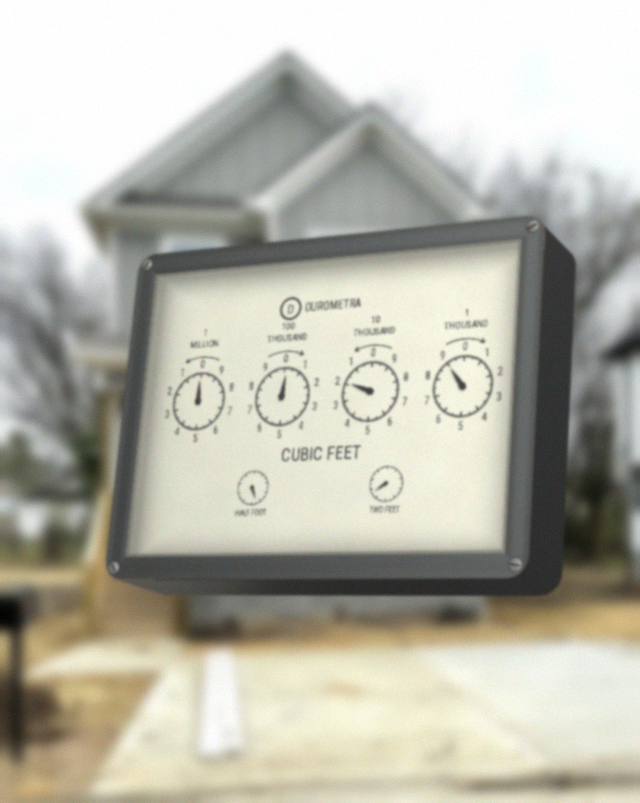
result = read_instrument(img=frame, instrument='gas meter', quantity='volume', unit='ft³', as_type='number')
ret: 1900 ft³
